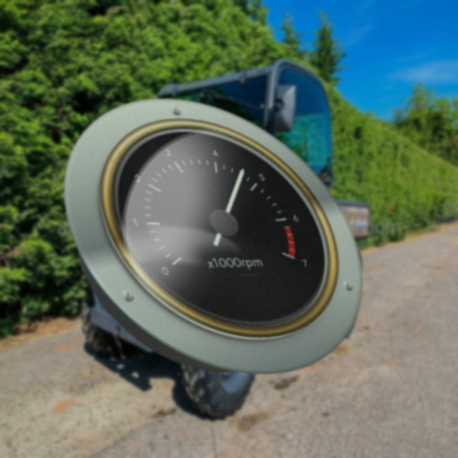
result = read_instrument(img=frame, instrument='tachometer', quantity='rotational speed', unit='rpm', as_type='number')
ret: 4600 rpm
